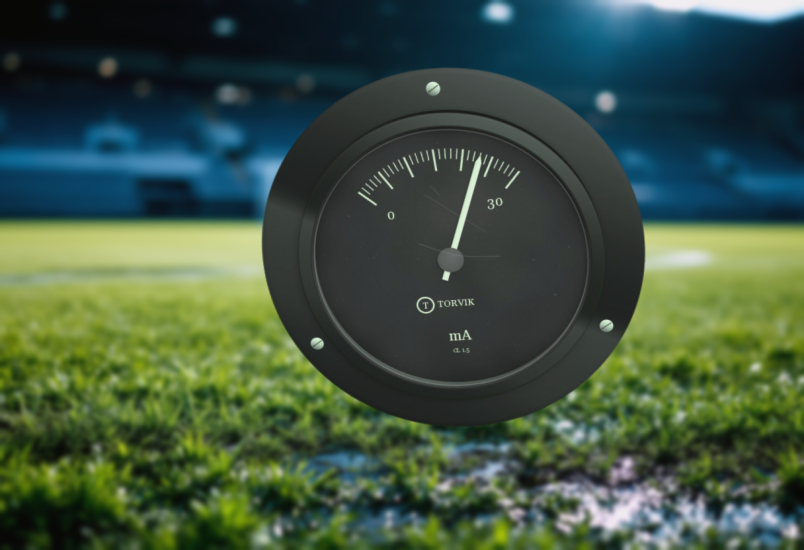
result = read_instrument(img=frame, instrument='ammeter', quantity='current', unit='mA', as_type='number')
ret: 23 mA
